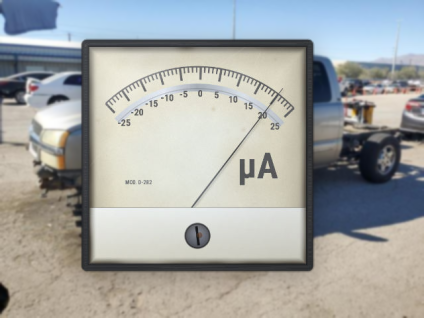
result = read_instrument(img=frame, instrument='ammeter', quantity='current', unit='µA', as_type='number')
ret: 20 µA
